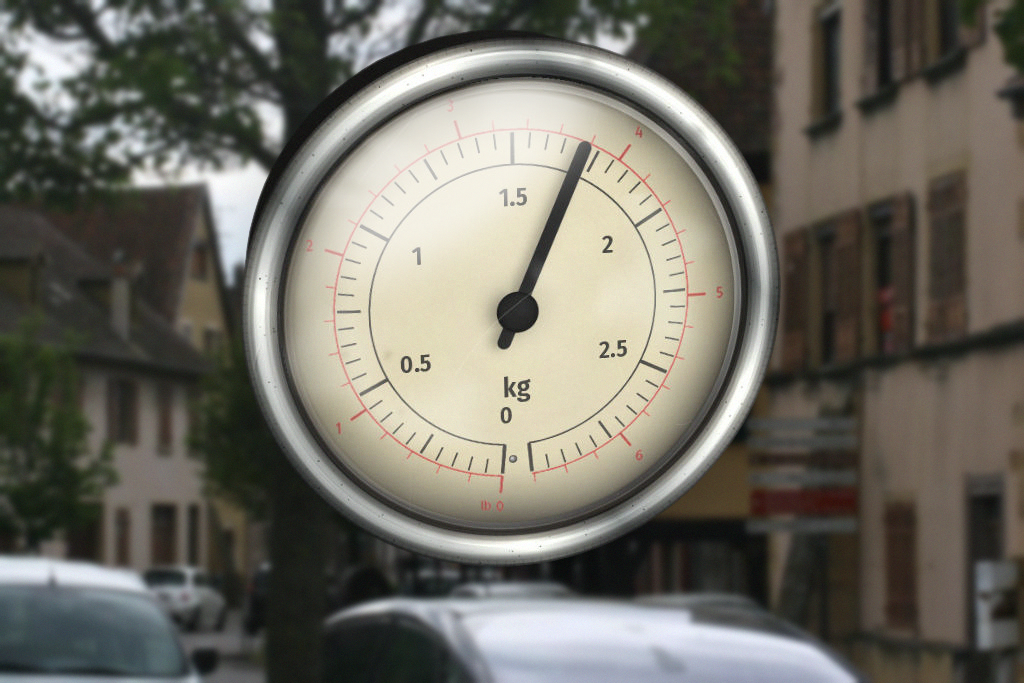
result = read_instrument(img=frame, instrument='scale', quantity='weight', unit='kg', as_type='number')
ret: 1.7 kg
